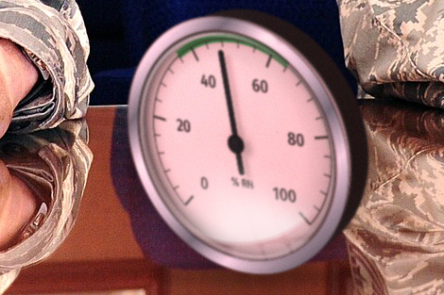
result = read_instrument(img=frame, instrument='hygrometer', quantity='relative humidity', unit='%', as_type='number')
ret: 48 %
